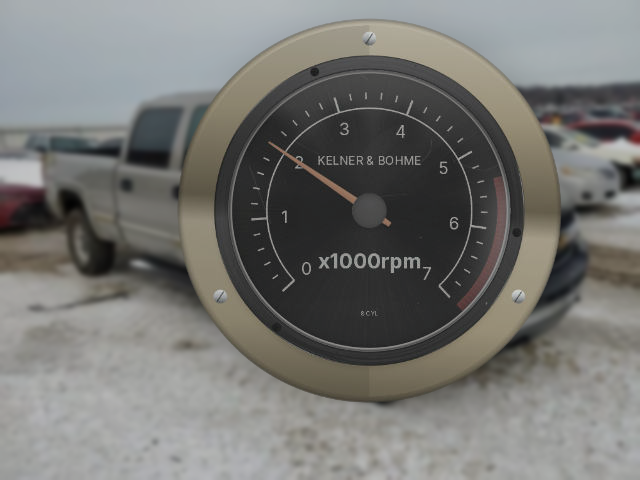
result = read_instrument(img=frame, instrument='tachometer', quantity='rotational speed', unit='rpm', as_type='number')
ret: 2000 rpm
